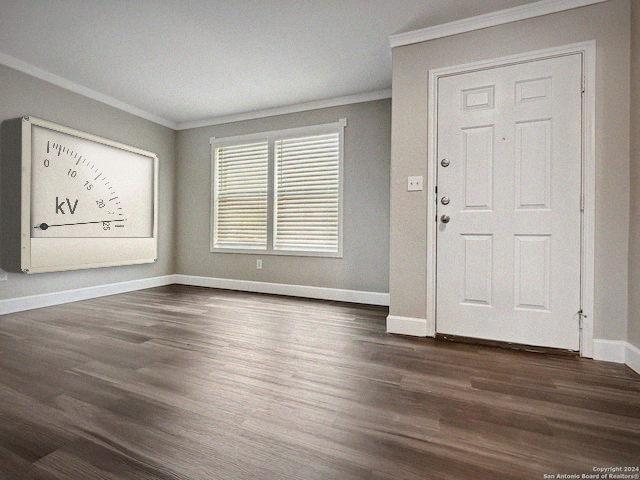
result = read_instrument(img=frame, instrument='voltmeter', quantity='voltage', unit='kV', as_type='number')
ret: 24 kV
